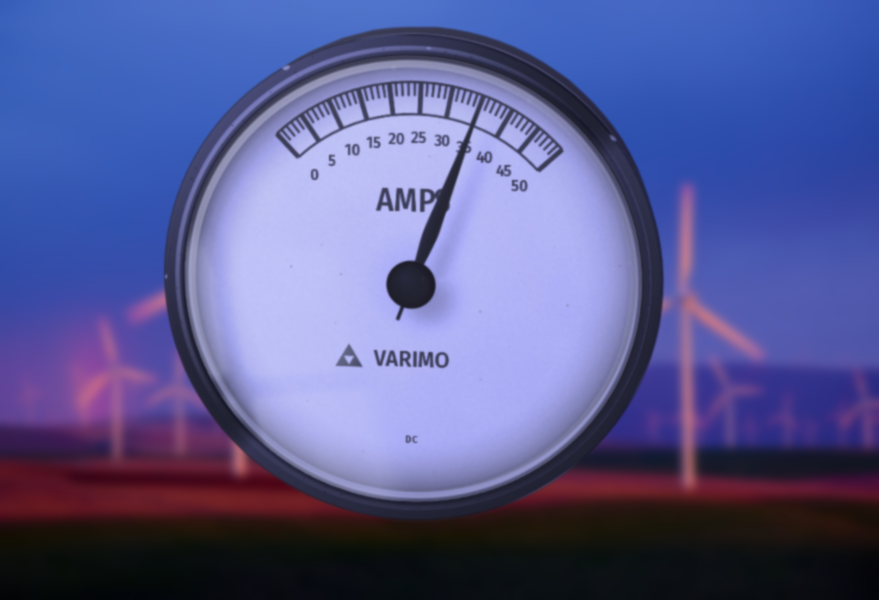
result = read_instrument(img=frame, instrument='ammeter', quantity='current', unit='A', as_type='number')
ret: 35 A
